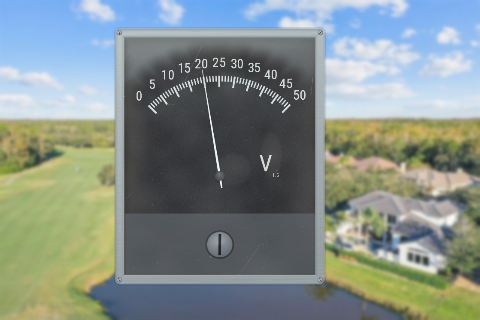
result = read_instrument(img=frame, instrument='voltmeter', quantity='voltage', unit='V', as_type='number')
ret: 20 V
